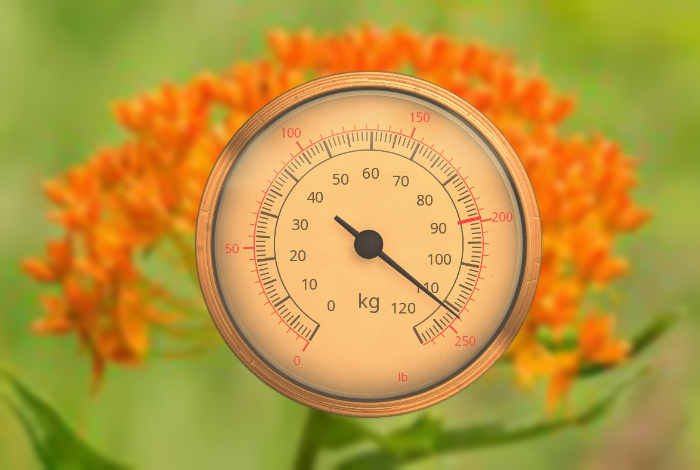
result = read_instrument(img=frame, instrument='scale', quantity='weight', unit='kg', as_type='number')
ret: 111 kg
